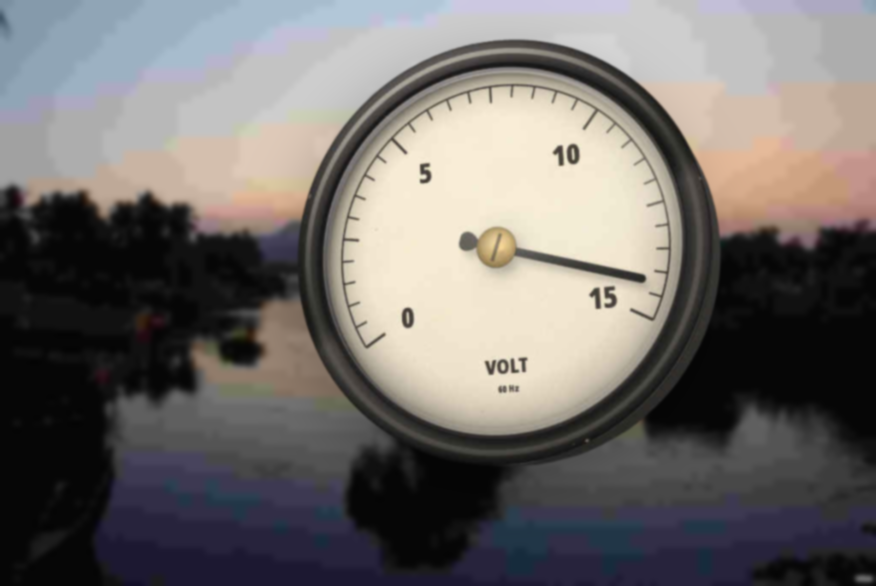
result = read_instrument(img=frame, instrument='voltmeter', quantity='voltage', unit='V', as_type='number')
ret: 14.25 V
